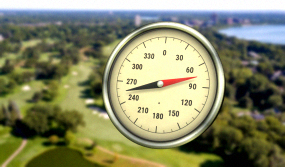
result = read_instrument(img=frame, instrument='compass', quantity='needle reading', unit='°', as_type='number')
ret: 75 °
